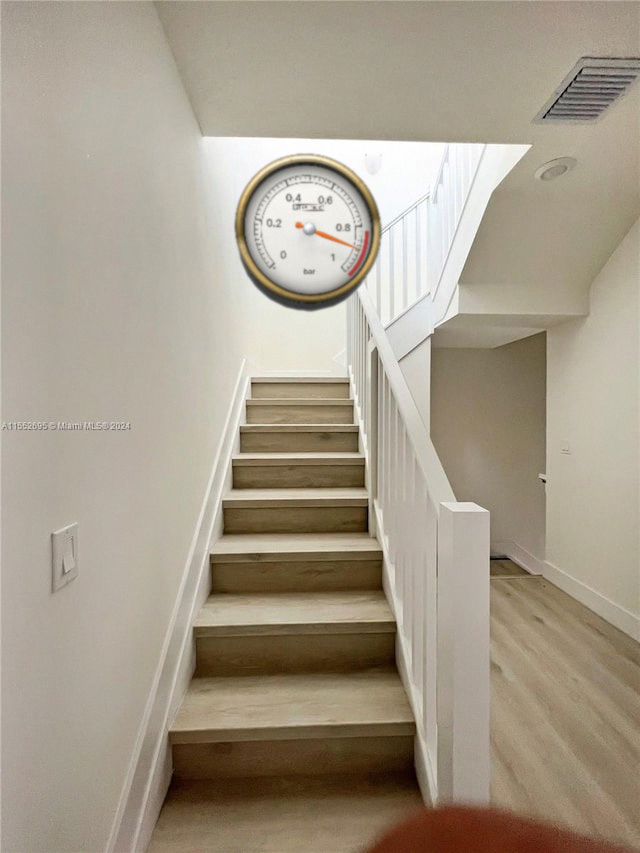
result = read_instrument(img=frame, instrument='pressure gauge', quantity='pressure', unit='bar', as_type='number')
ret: 0.9 bar
